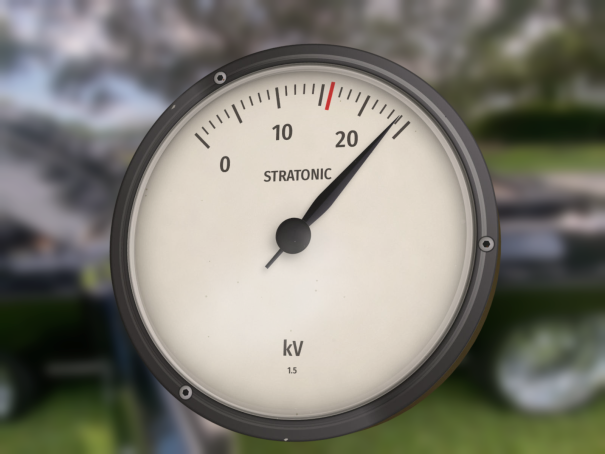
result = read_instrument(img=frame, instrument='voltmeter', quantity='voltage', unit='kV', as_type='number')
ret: 24 kV
